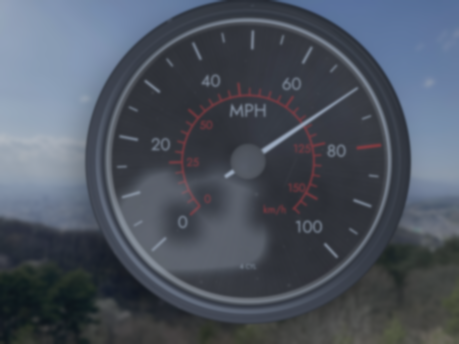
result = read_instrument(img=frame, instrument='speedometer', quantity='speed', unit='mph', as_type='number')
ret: 70 mph
